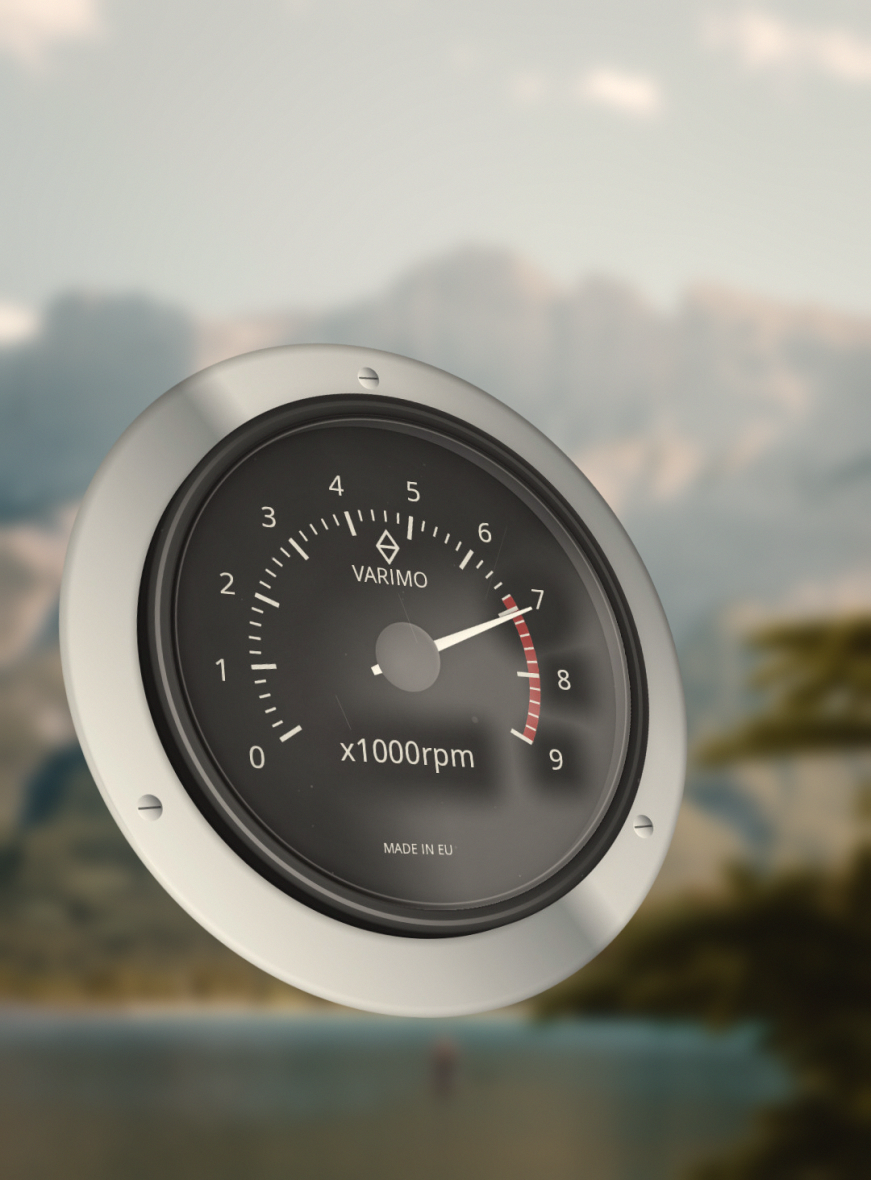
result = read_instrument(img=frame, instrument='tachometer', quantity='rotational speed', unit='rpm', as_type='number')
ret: 7100 rpm
